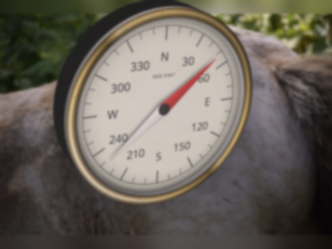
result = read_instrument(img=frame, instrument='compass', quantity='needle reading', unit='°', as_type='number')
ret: 50 °
